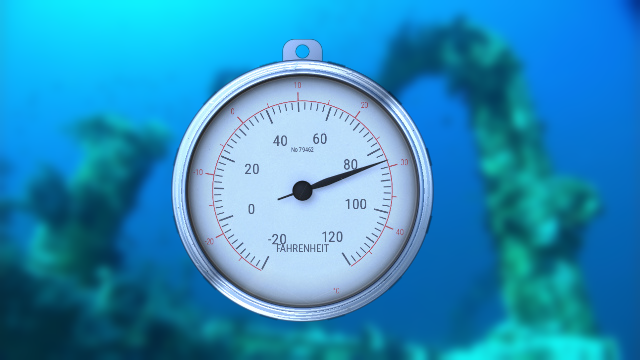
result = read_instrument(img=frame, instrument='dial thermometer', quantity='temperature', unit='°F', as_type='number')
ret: 84 °F
